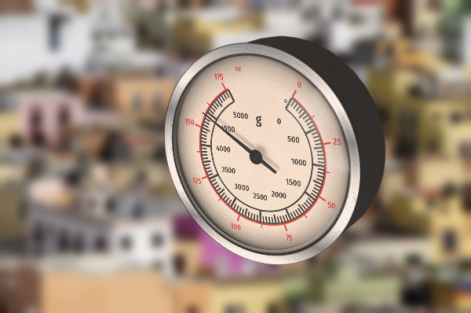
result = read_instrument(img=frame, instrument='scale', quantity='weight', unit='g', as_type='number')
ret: 4500 g
